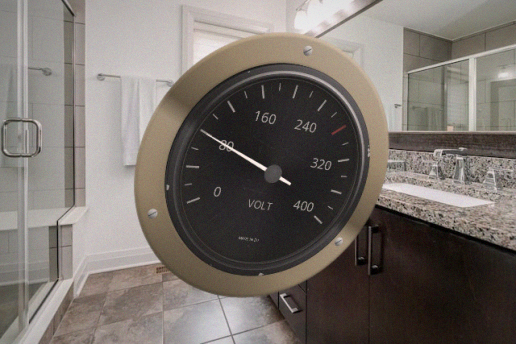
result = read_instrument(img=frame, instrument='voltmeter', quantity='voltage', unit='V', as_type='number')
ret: 80 V
